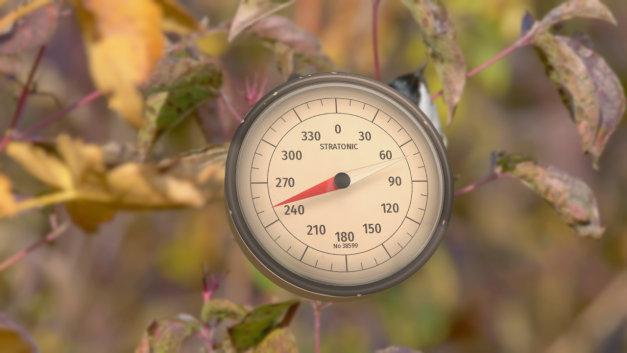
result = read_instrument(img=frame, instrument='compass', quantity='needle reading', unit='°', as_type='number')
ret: 250 °
